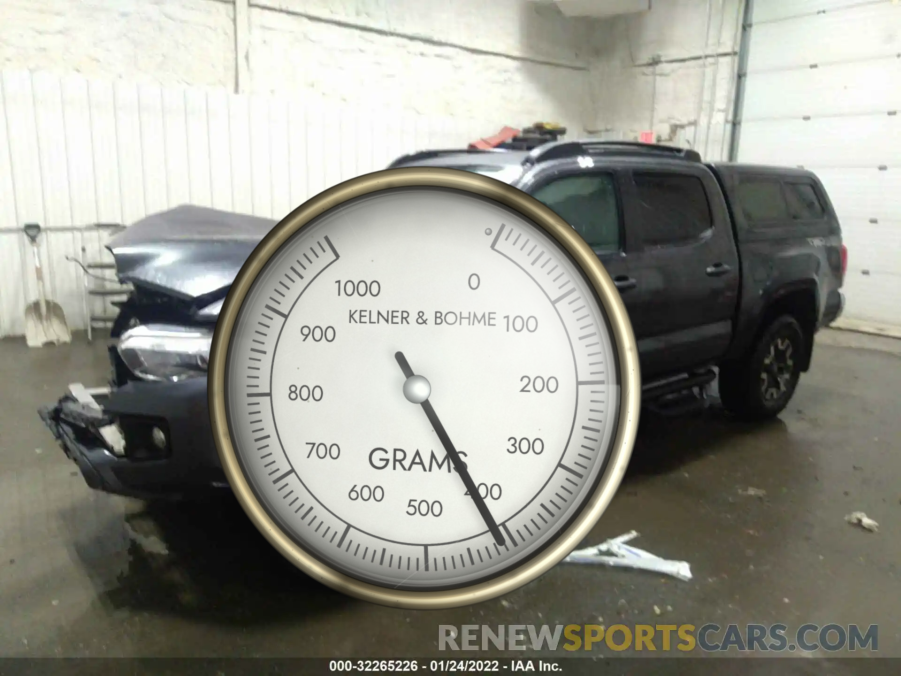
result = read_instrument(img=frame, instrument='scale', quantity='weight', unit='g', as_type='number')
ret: 410 g
